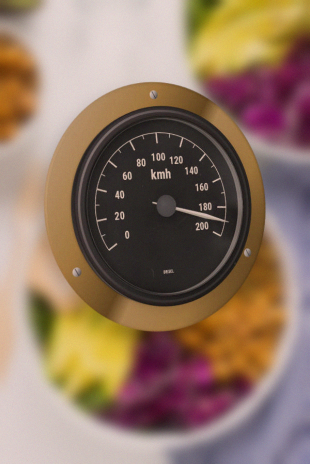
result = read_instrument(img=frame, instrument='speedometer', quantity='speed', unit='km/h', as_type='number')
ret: 190 km/h
